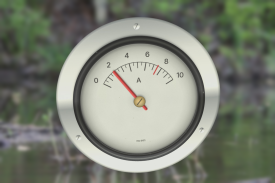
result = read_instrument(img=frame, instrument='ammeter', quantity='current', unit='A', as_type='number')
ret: 2 A
